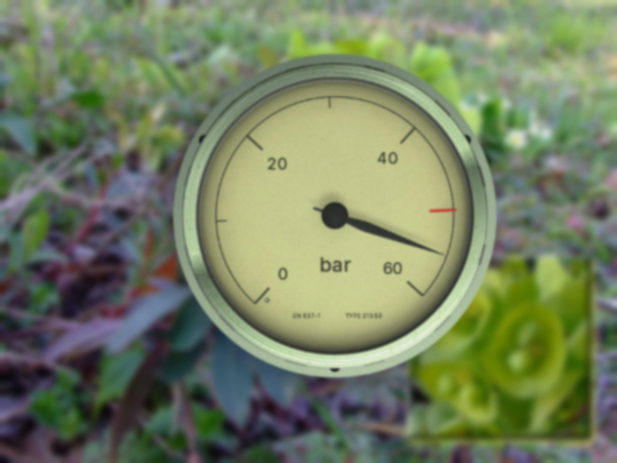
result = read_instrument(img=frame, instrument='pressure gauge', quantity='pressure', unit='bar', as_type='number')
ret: 55 bar
